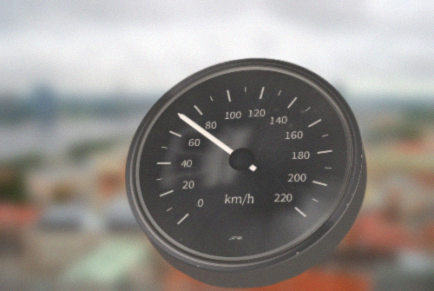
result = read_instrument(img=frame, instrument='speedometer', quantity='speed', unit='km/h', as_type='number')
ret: 70 km/h
